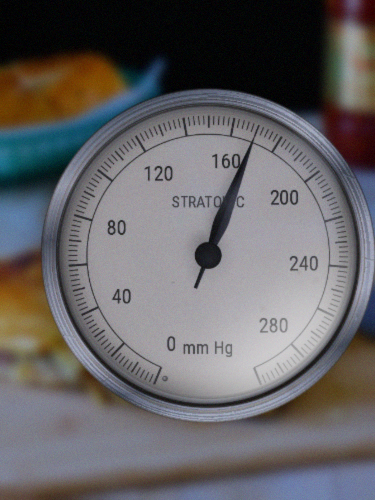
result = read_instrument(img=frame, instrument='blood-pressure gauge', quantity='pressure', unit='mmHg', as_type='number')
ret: 170 mmHg
